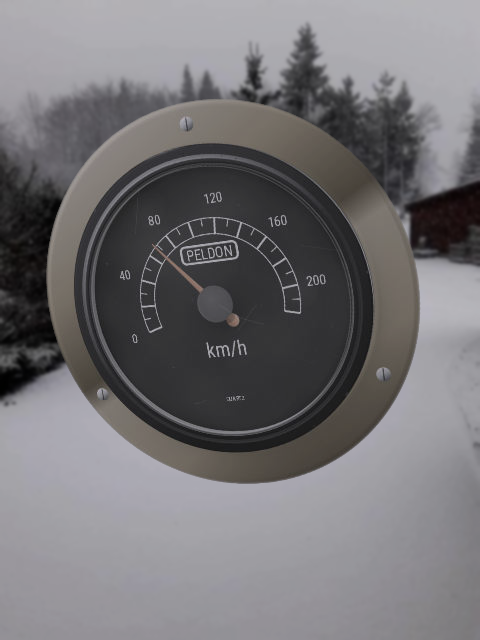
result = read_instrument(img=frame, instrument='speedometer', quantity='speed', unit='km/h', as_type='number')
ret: 70 km/h
